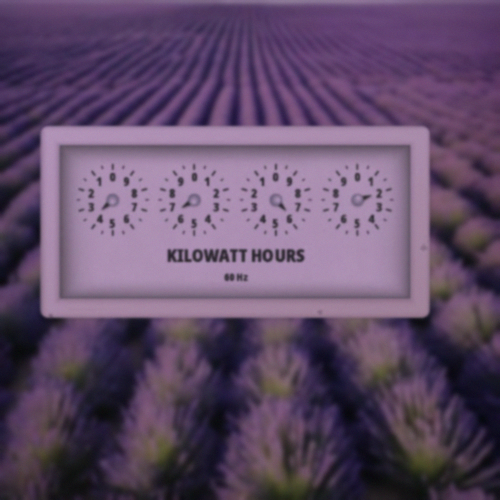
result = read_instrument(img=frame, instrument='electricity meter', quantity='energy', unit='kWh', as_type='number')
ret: 3662 kWh
